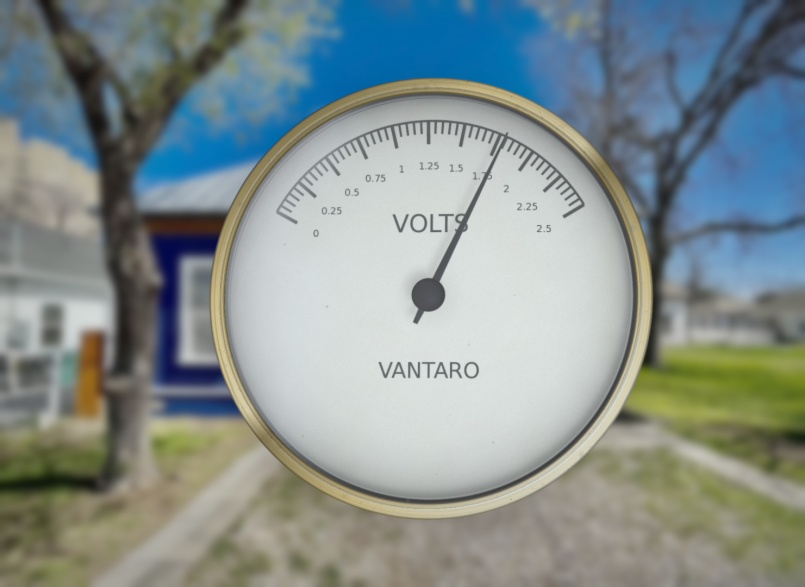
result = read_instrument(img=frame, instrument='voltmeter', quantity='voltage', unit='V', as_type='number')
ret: 1.8 V
